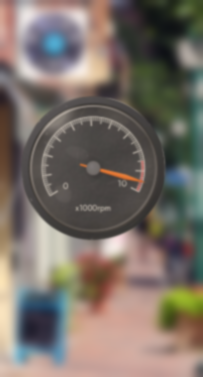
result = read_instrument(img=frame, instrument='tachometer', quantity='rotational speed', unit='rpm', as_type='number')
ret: 9500 rpm
